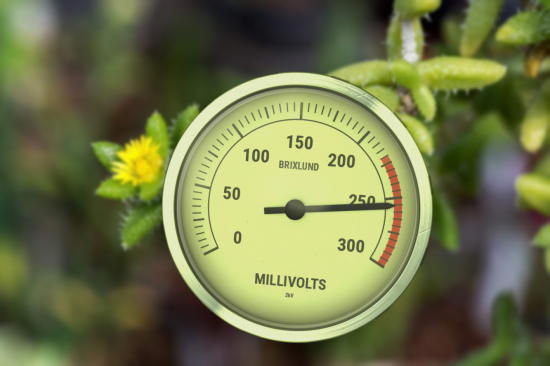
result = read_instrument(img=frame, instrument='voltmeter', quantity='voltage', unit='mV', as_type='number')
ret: 255 mV
